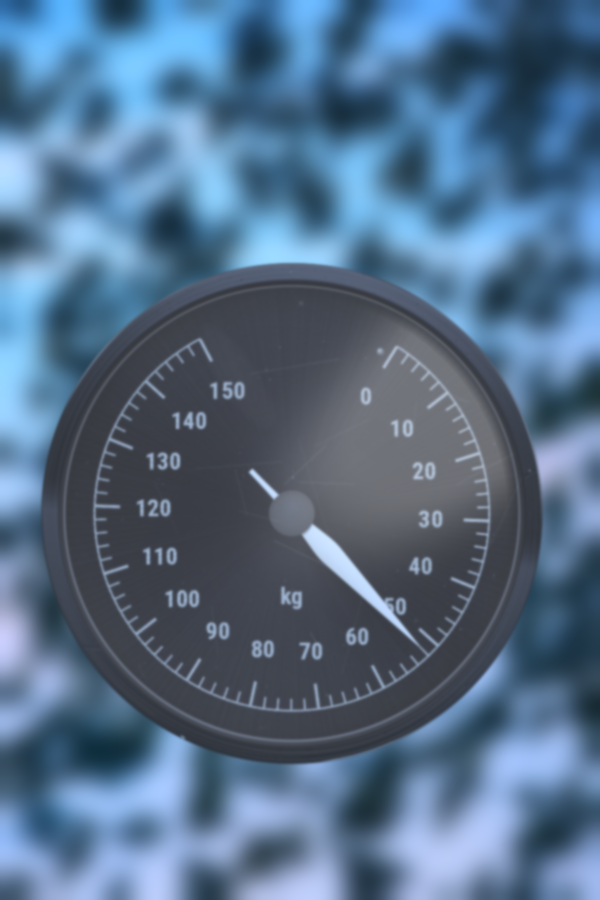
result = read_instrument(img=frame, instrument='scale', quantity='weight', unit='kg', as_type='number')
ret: 52 kg
